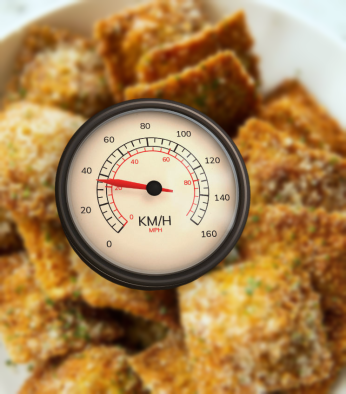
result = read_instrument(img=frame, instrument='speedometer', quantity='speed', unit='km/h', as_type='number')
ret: 35 km/h
